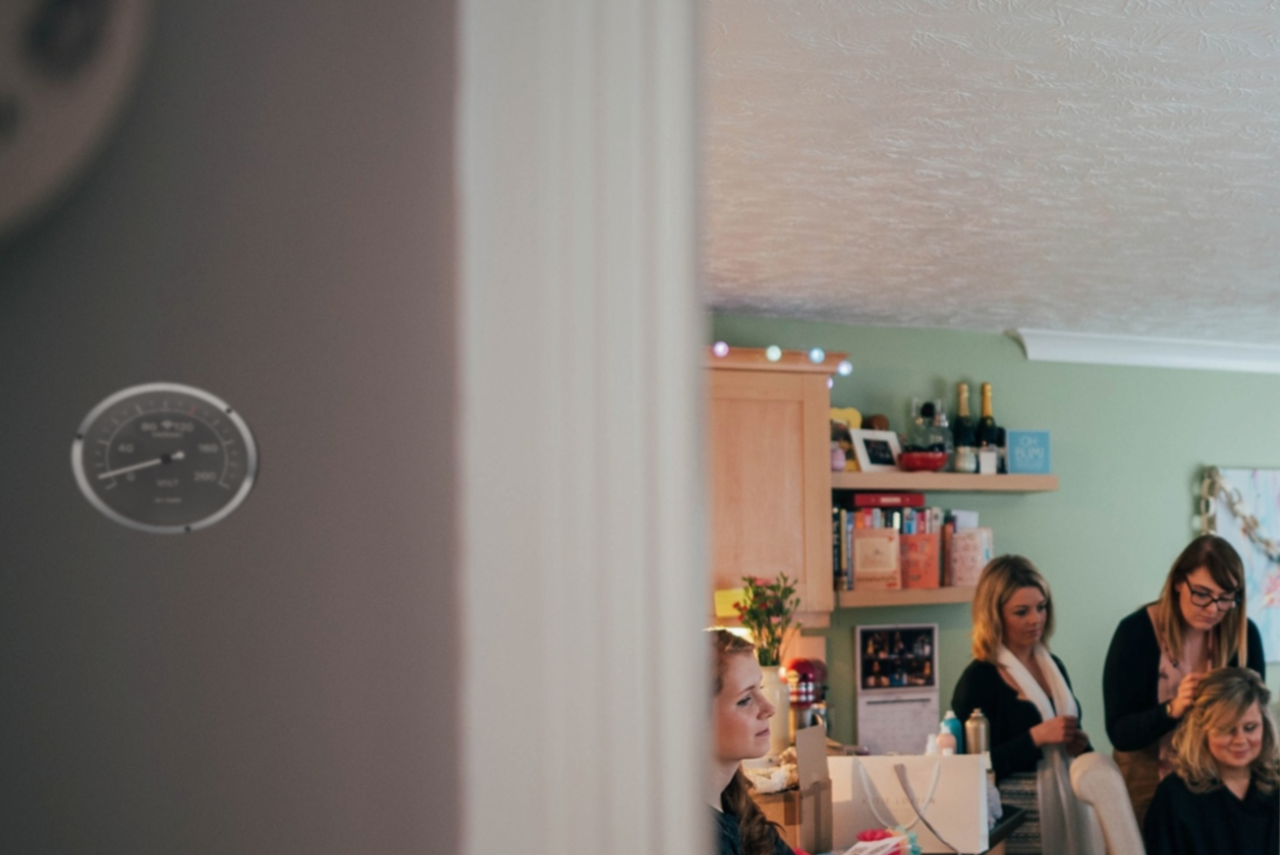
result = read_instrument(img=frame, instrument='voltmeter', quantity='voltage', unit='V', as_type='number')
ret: 10 V
